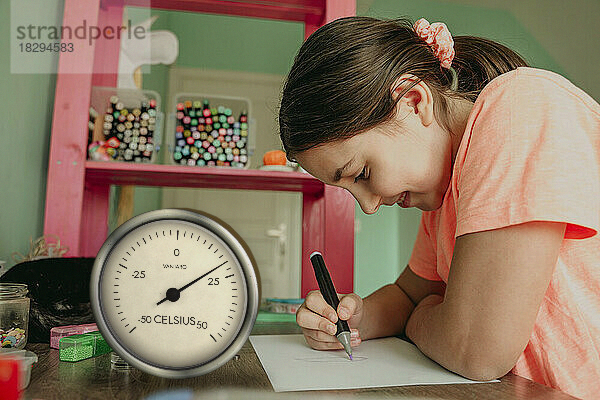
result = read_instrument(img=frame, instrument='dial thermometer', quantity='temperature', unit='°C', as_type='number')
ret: 20 °C
